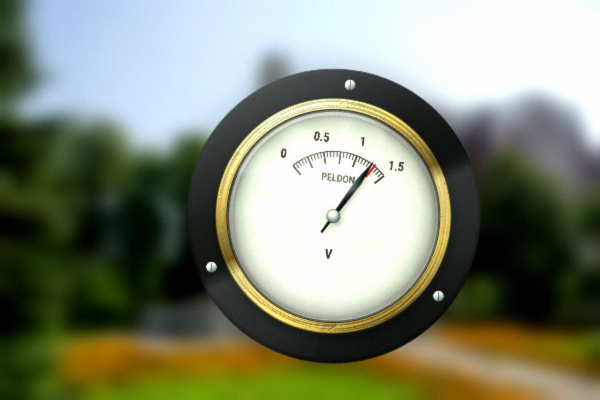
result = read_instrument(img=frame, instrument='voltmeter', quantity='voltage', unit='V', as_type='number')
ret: 1.25 V
